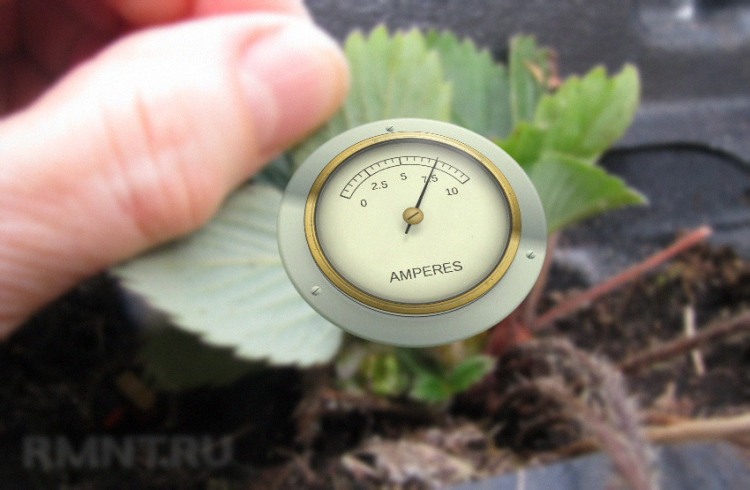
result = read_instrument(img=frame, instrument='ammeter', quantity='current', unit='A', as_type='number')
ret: 7.5 A
